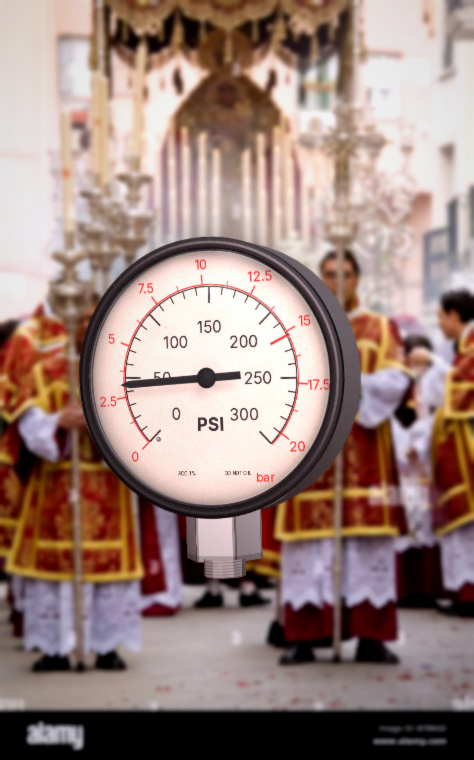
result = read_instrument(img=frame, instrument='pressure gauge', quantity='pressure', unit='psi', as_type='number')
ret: 45 psi
